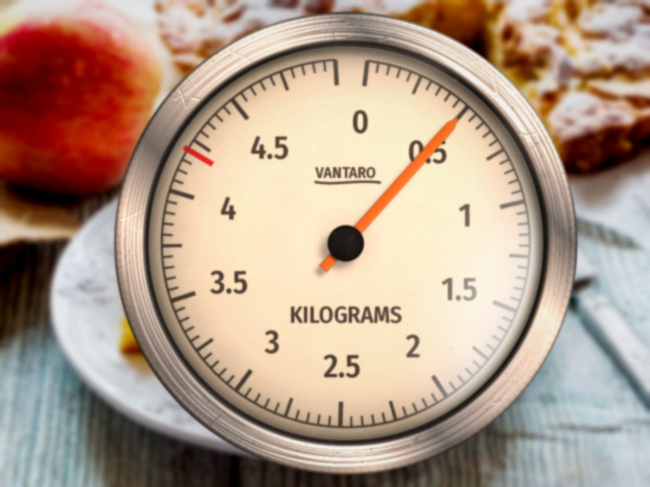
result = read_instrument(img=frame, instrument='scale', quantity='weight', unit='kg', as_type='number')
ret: 0.5 kg
